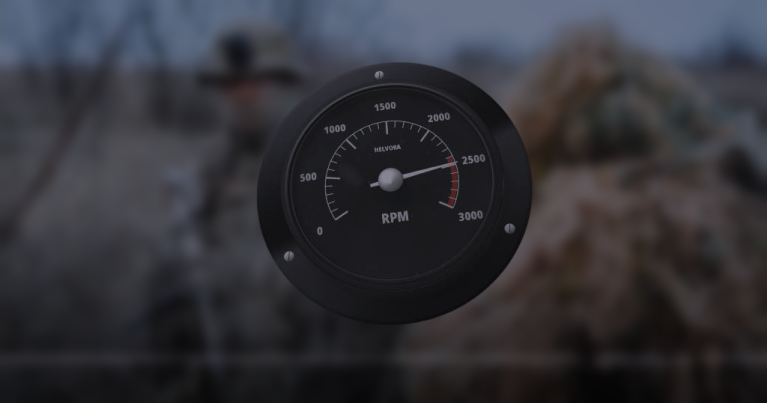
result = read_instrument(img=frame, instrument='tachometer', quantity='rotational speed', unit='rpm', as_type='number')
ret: 2500 rpm
